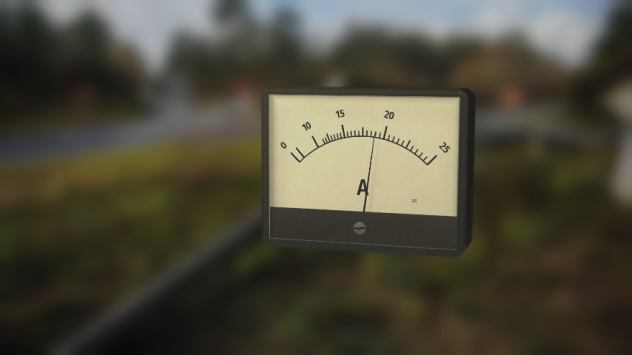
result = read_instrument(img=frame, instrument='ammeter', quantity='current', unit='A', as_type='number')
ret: 19 A
